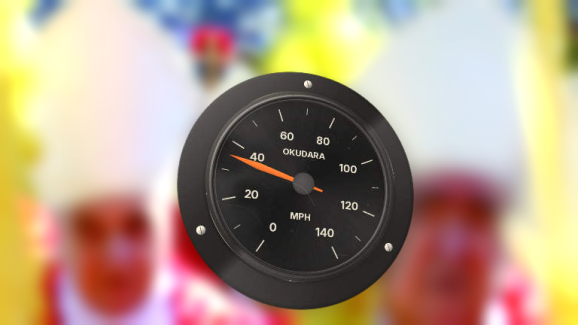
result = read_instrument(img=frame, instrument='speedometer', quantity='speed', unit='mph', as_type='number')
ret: 35 mph
